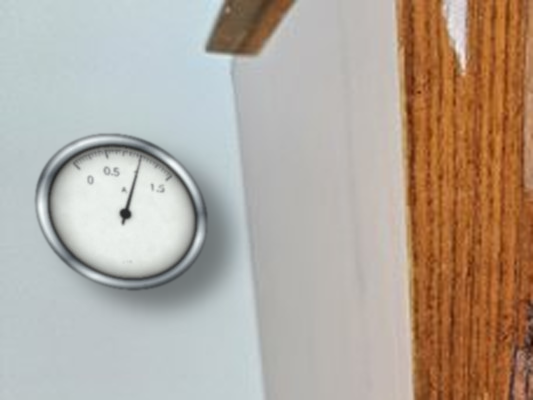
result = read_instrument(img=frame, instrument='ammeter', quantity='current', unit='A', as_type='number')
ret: 1 A
